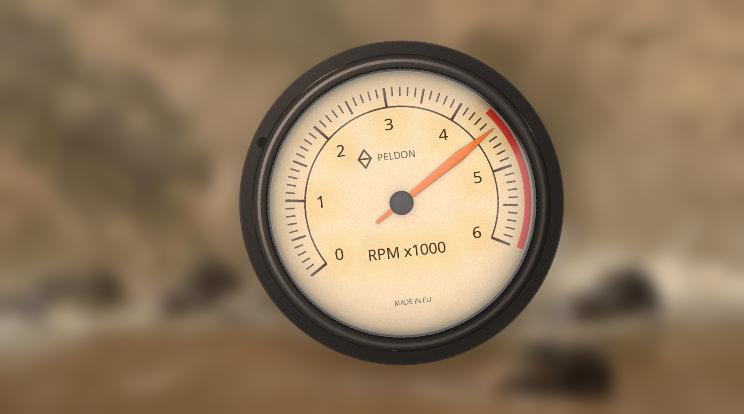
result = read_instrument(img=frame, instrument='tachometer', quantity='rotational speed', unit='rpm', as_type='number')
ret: 4500 rpm
